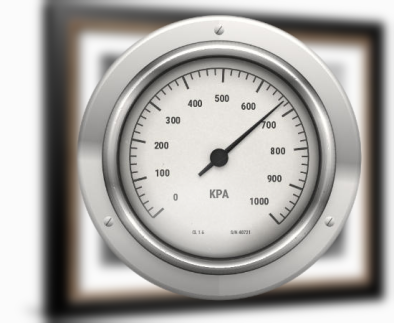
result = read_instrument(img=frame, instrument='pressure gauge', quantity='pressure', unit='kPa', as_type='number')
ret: 670 kPa
